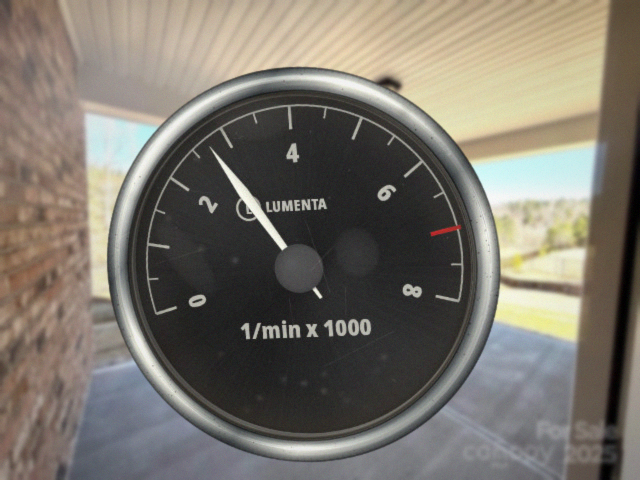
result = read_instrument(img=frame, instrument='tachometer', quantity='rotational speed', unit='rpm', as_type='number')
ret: 2750 rpm
